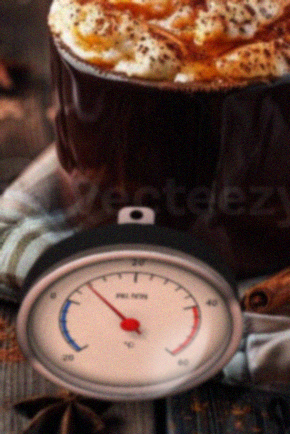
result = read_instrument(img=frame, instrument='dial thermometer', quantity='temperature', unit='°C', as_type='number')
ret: 8 °C
